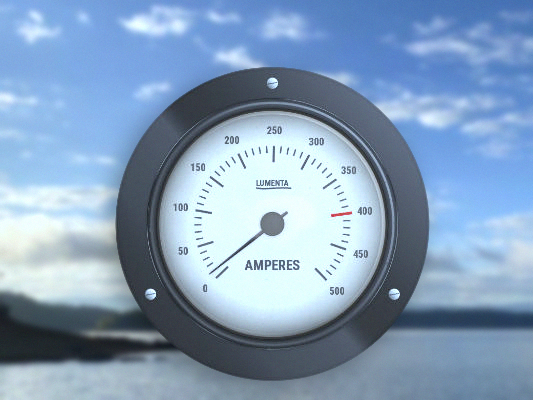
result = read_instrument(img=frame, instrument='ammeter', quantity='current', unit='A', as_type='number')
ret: 10 A
